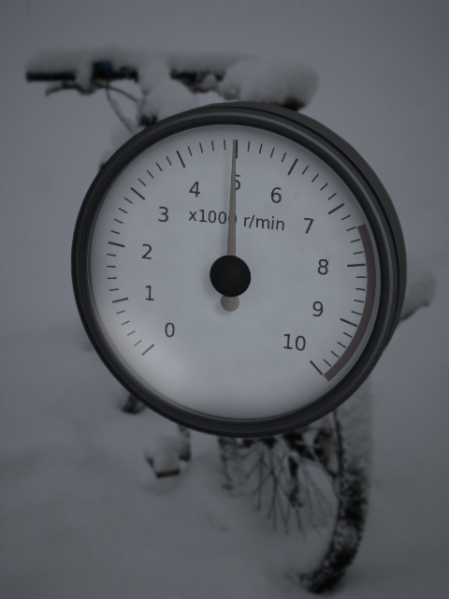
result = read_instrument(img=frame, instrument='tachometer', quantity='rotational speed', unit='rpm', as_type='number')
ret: 5000 rpm
